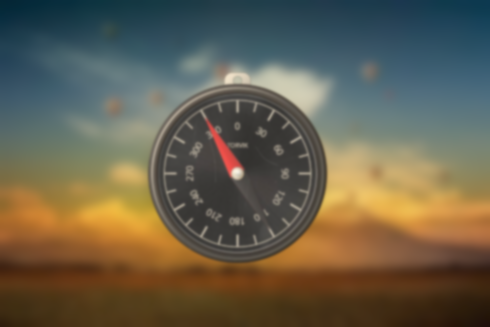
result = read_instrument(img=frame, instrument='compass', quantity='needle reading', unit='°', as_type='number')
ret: 330 °
